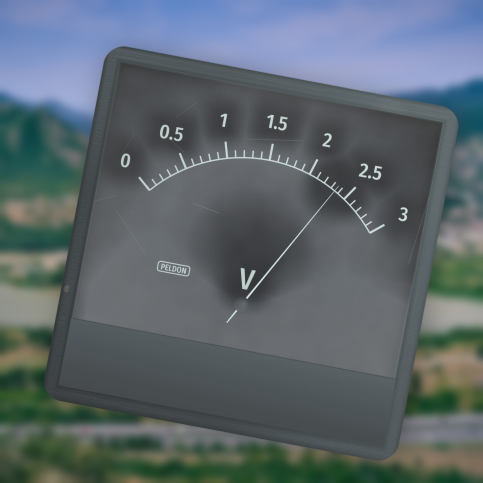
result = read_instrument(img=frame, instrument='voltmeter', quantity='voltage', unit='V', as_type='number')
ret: 2.35 V
